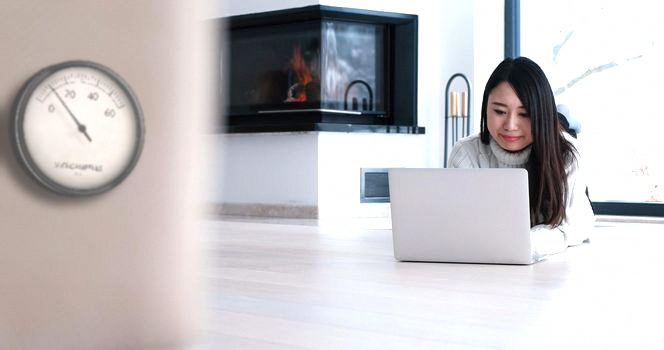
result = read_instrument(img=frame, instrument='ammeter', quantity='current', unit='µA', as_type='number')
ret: 10 µA
